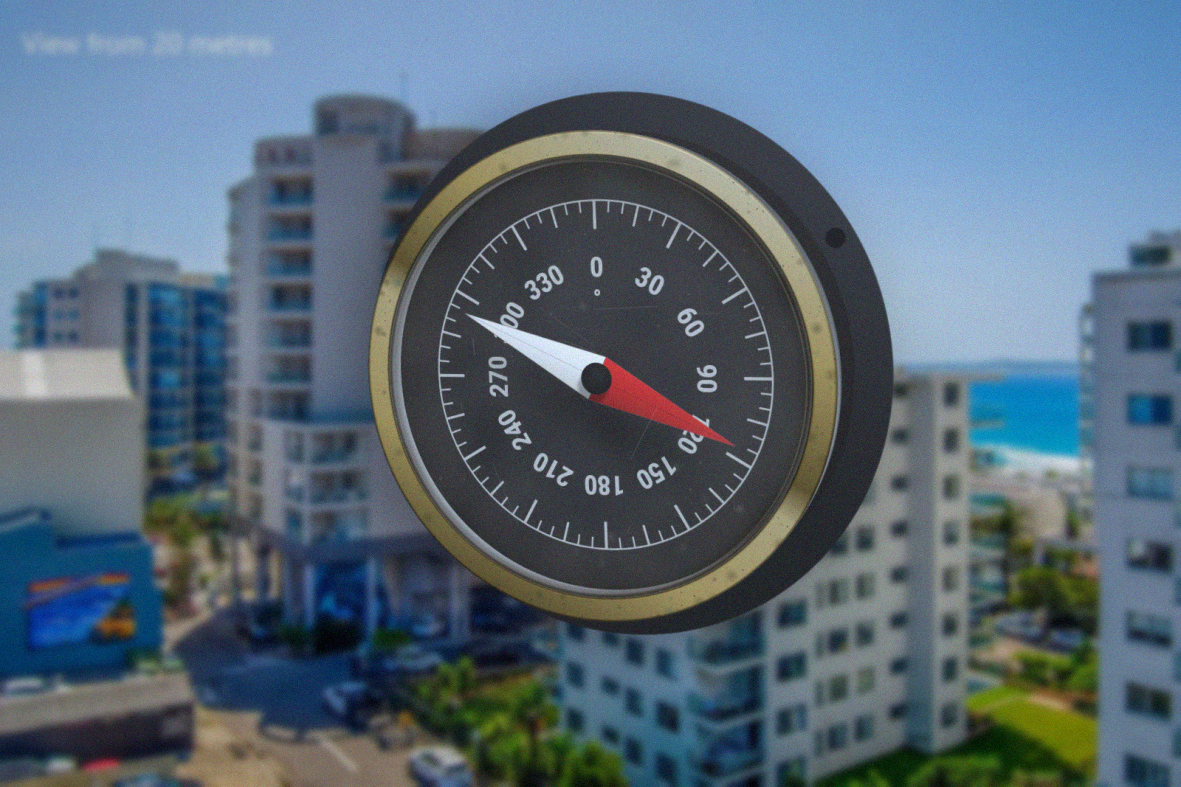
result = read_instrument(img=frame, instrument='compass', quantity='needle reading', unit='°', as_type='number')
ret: 115 °
